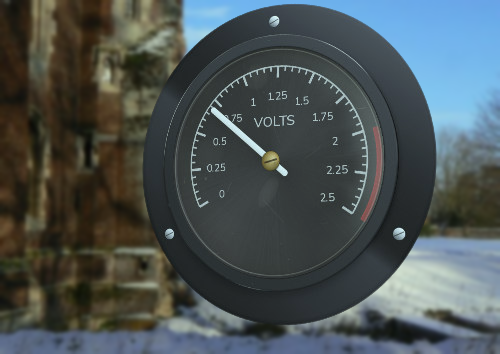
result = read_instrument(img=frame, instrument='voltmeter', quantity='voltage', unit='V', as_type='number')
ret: 0.7 V
